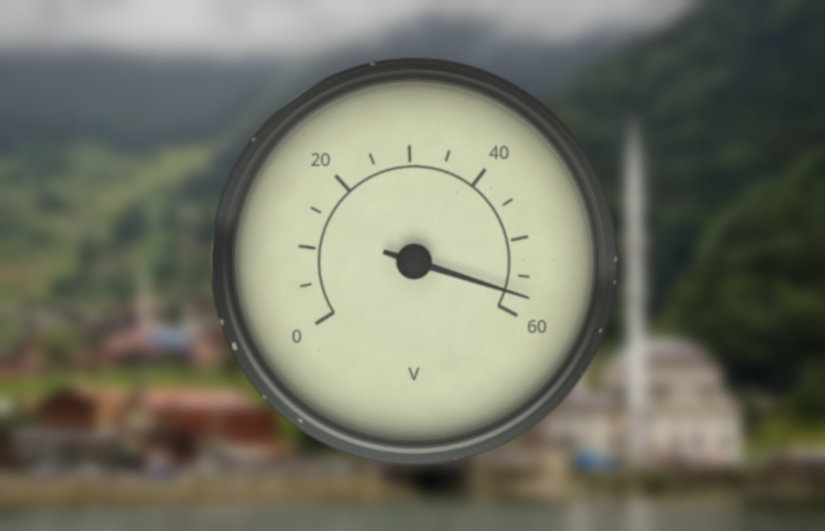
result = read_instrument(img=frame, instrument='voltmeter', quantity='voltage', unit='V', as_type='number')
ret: 57.5 V
